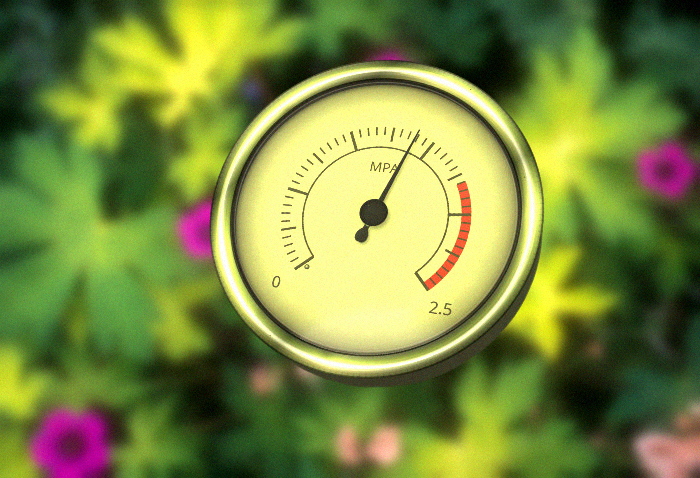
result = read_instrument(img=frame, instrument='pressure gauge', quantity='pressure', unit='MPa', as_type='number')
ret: 1.4 MPa
